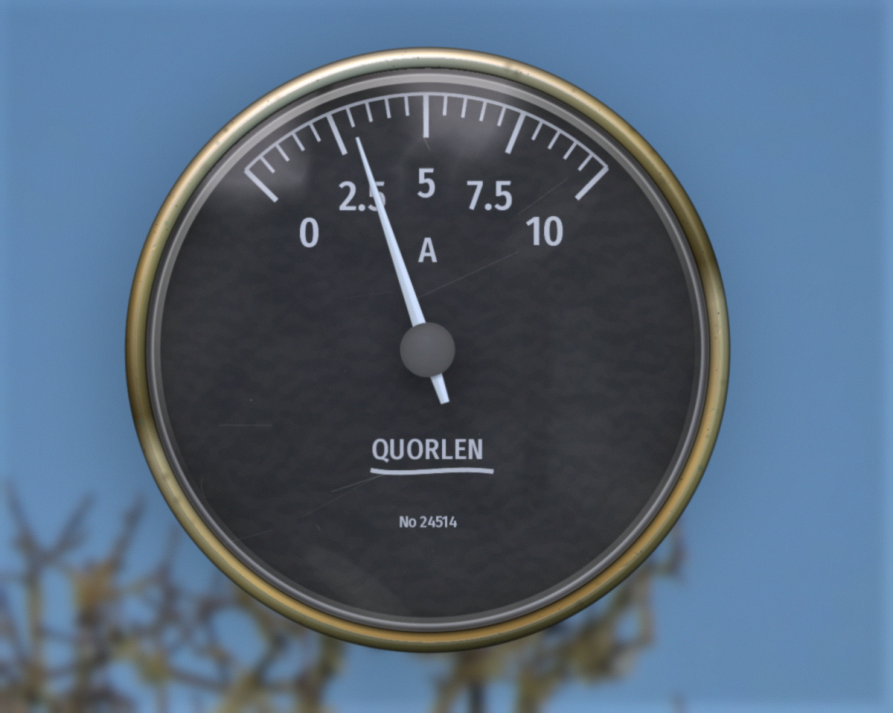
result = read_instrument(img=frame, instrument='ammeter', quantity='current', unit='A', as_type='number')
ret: 3 A
